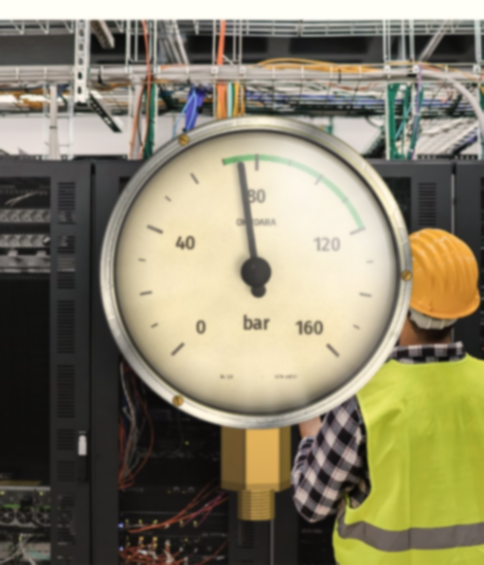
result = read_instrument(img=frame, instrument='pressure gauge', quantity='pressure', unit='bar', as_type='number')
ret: 75 bar
